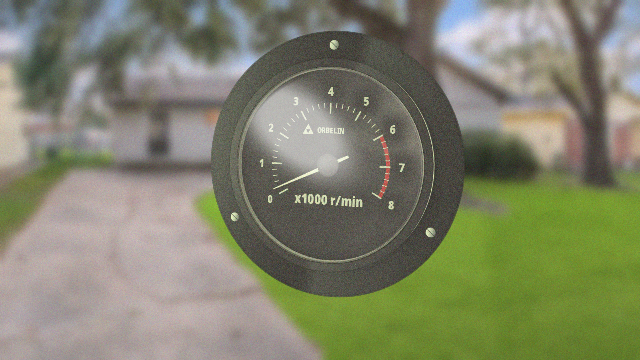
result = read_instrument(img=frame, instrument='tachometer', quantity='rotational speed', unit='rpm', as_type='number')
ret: 200 rpm
